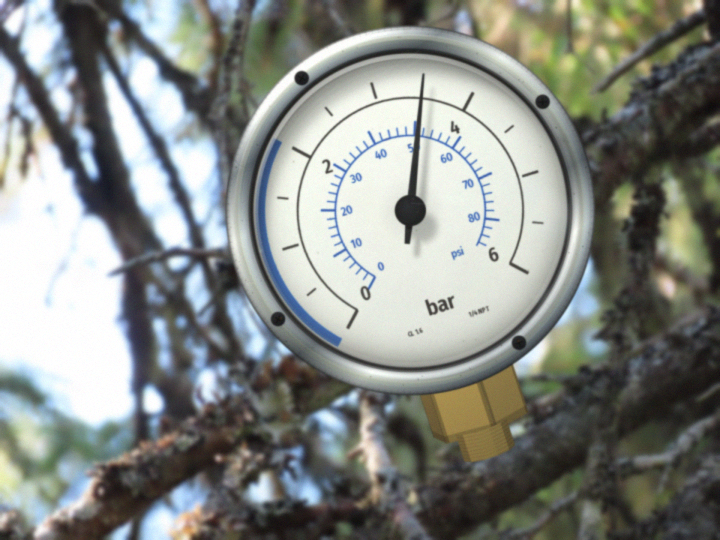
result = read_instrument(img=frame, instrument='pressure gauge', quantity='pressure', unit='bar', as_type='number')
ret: 3.5 bar
